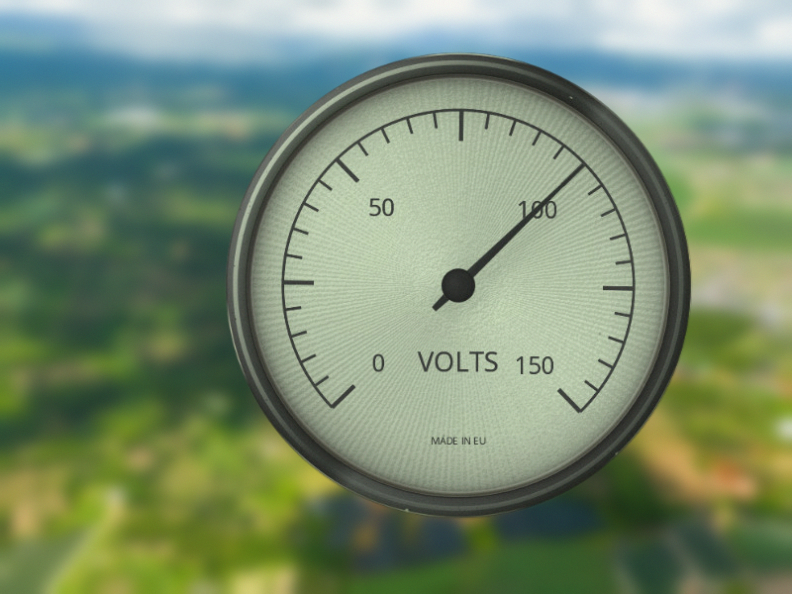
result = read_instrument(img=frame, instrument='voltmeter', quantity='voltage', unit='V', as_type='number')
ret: 100 V
